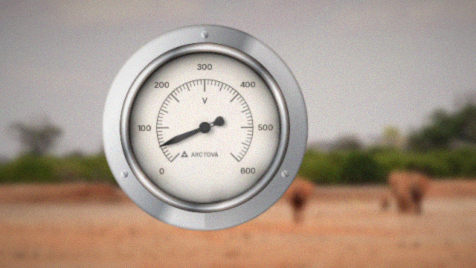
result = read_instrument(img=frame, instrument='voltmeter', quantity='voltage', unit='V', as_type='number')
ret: 50 V
